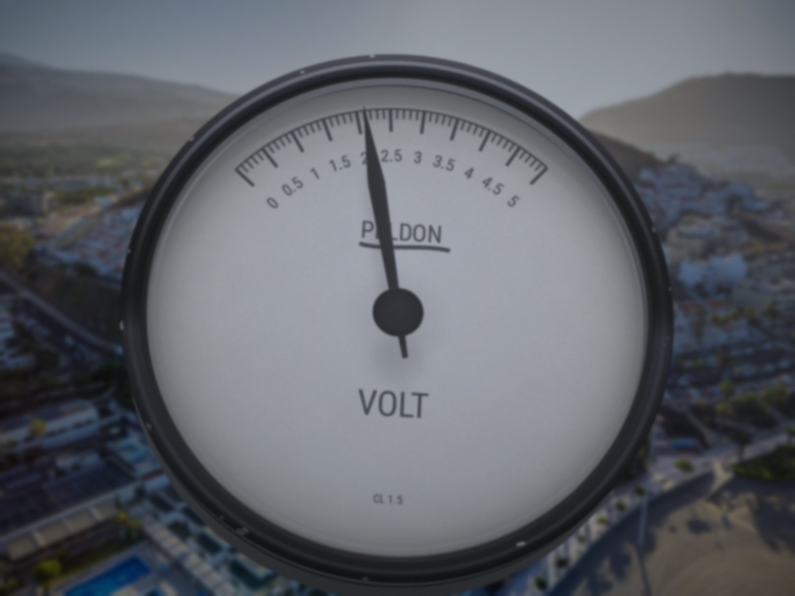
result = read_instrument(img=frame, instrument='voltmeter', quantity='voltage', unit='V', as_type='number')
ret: 2.1 V
